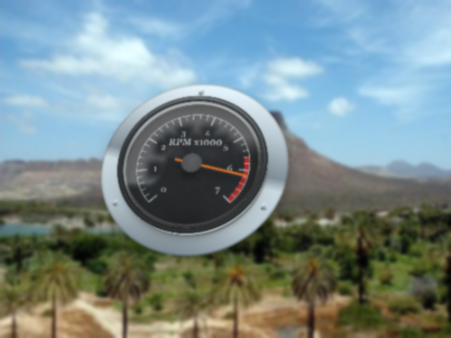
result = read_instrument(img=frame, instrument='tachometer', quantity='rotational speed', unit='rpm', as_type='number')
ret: 6200 rpm
